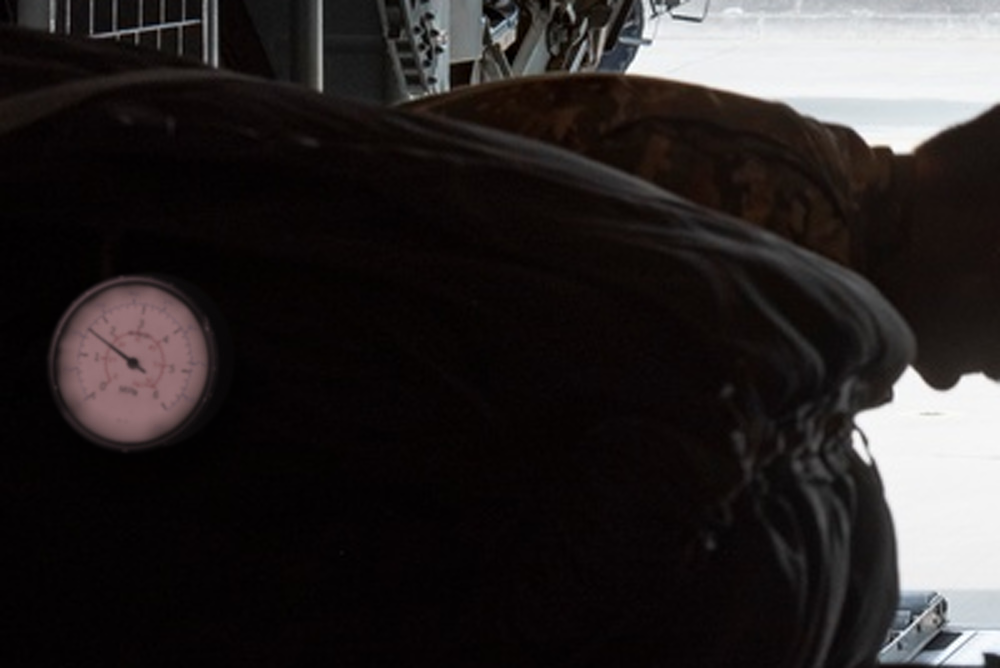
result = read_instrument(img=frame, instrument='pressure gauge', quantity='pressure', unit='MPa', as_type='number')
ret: 1.6 MPa
